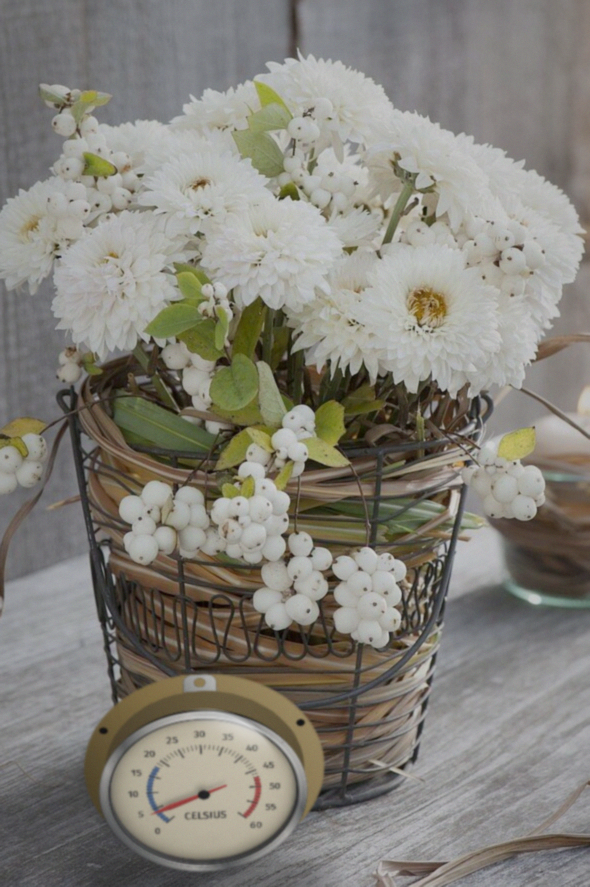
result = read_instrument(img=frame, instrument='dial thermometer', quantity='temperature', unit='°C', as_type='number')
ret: 5 °C
